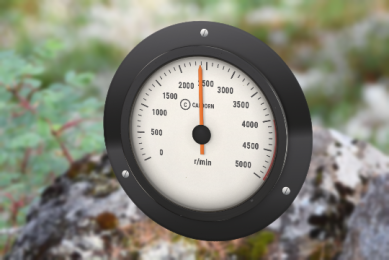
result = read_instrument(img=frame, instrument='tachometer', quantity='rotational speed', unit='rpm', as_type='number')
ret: 2400 rpm
